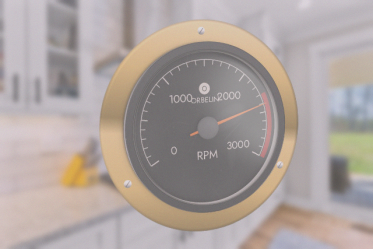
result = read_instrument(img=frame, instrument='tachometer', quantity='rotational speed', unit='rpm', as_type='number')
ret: 2400 rpm
